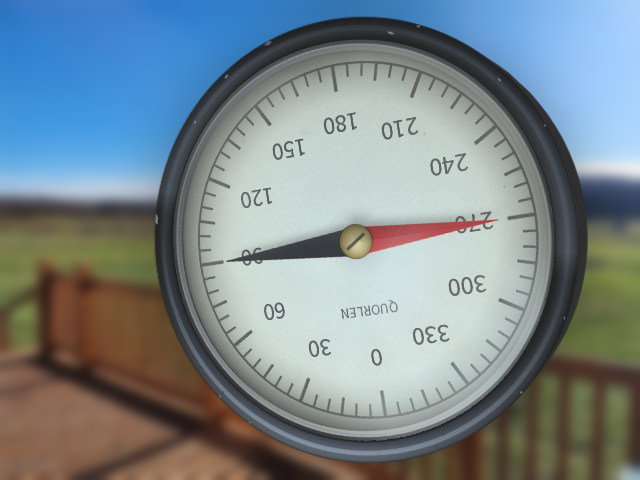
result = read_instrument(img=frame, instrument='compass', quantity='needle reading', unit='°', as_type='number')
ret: 270 °
